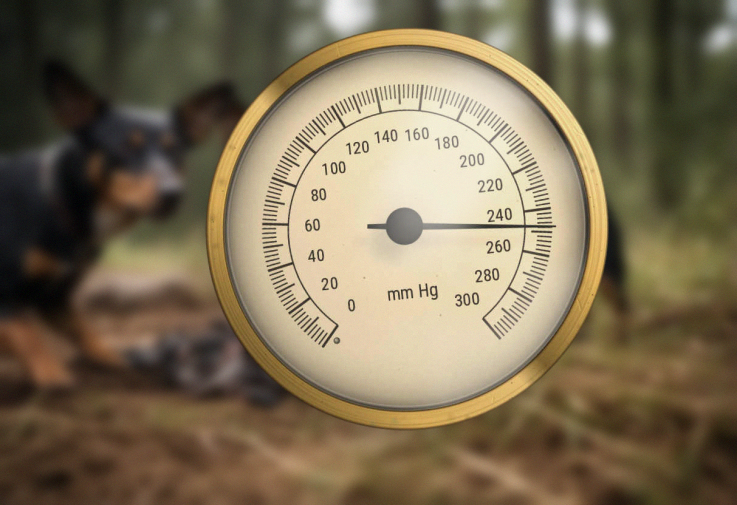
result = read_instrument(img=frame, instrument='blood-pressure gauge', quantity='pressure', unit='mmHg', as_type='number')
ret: 248 mmHg
